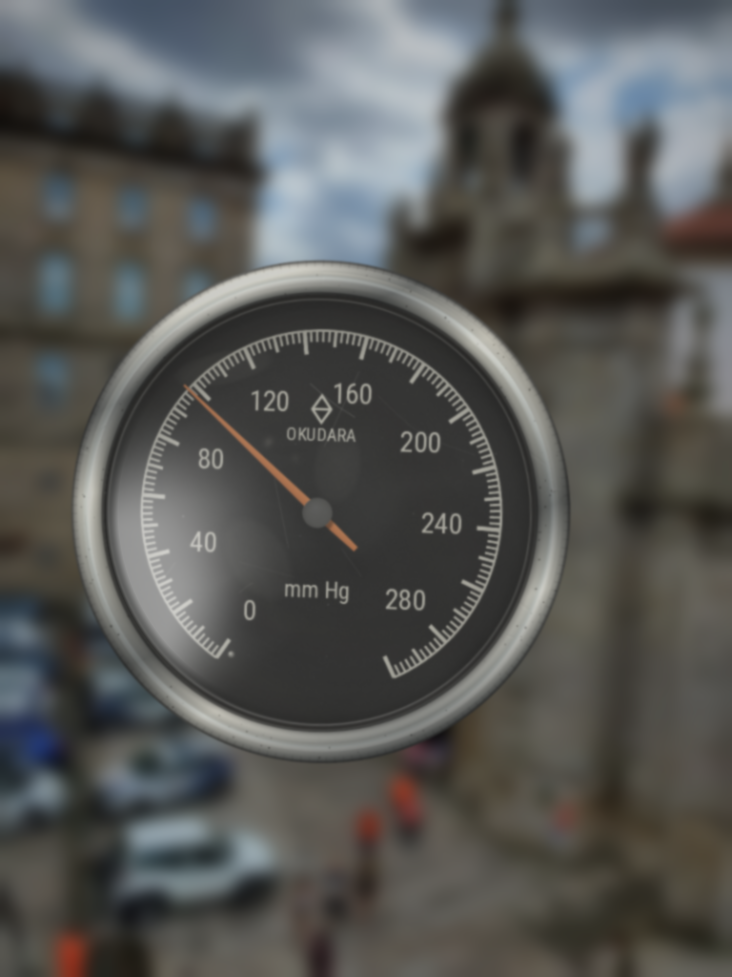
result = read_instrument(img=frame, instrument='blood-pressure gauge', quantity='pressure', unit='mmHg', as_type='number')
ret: 98 mmHg
